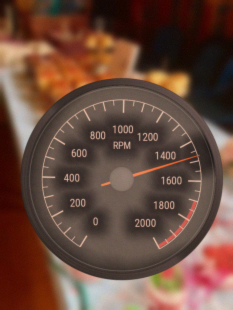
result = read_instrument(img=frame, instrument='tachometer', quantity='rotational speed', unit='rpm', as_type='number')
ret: 1475 rpm
